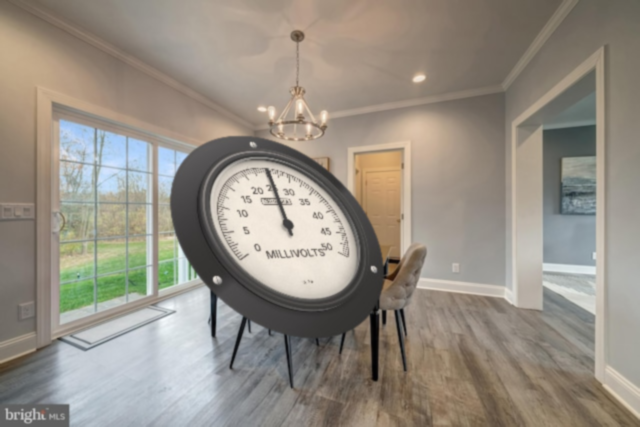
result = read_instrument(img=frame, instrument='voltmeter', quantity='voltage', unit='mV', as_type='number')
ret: 25 mV
